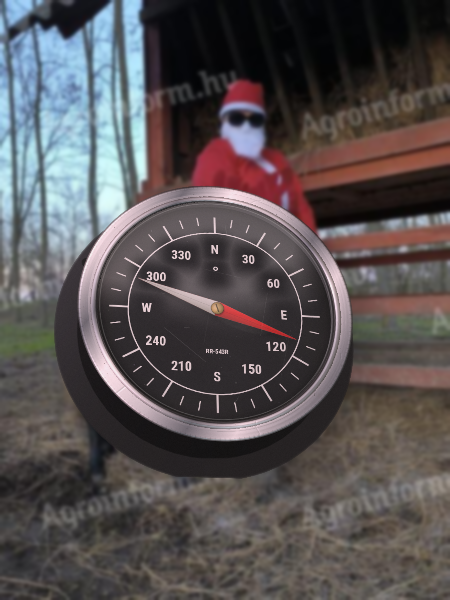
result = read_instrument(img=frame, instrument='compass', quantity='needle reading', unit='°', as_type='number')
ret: 110 °
